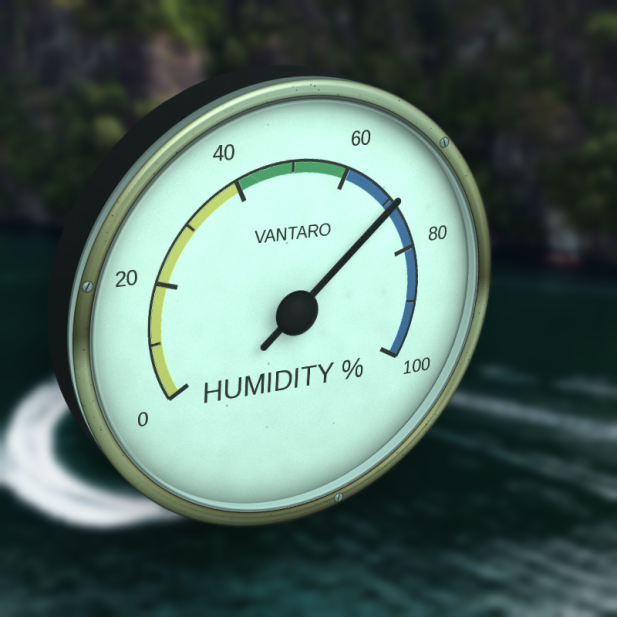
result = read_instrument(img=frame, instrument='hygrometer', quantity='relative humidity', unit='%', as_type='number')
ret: 70 %
